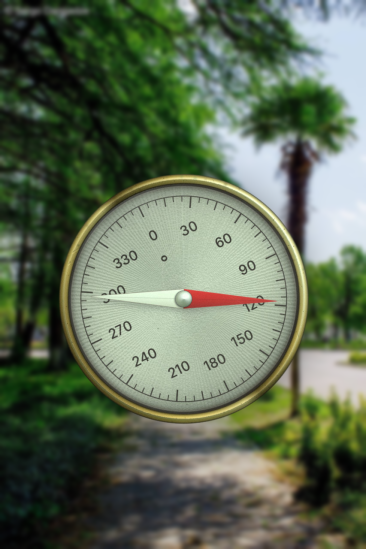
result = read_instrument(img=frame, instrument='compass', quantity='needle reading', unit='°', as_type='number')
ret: 117.5 °
